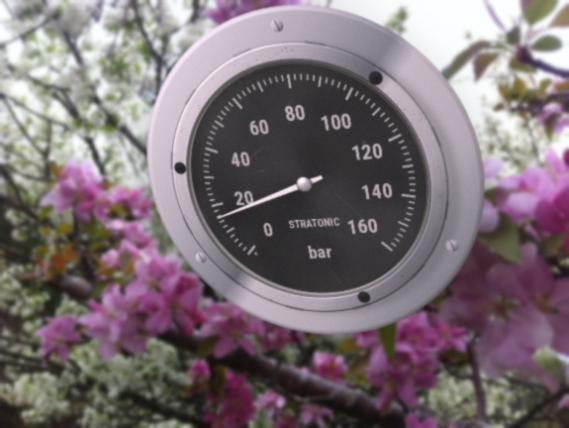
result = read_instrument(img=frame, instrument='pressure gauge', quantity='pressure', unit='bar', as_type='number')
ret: 16 bar
